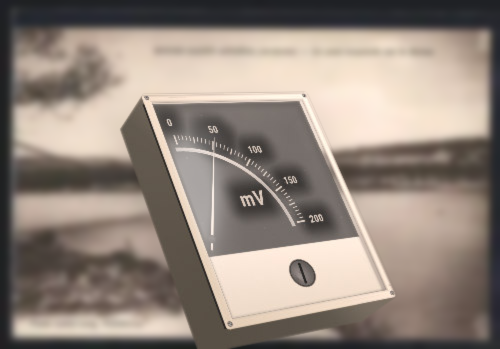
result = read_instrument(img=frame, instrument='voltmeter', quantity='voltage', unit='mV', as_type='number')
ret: 50 mV
